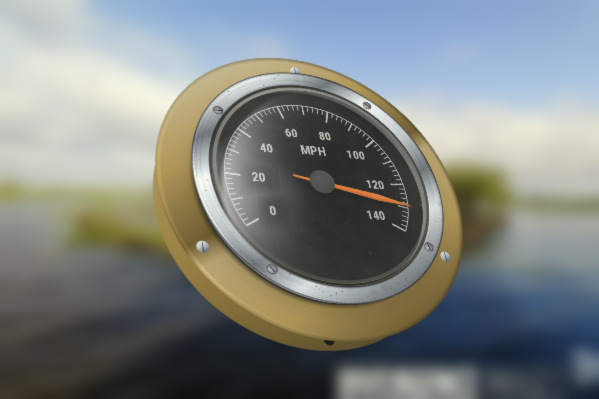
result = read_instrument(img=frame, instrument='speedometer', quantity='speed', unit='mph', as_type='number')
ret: 130 mph
